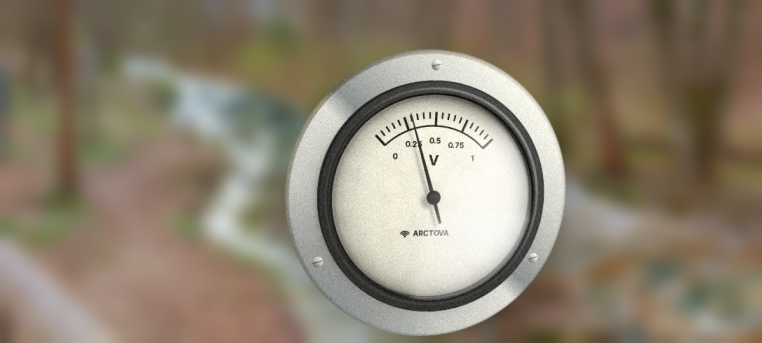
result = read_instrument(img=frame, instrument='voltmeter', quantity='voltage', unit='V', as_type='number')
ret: 0.3 V
